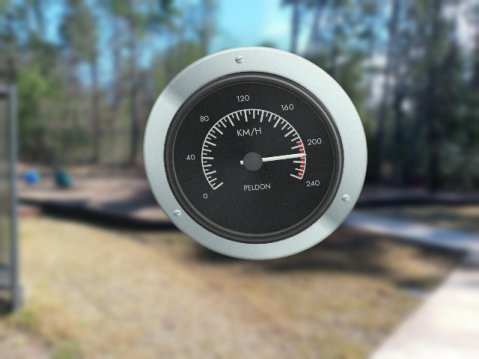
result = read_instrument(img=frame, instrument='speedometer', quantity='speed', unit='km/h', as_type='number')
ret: 210 km/h
